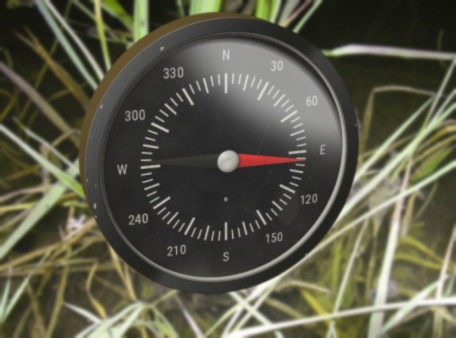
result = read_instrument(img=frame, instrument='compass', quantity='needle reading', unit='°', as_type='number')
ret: 95 °
